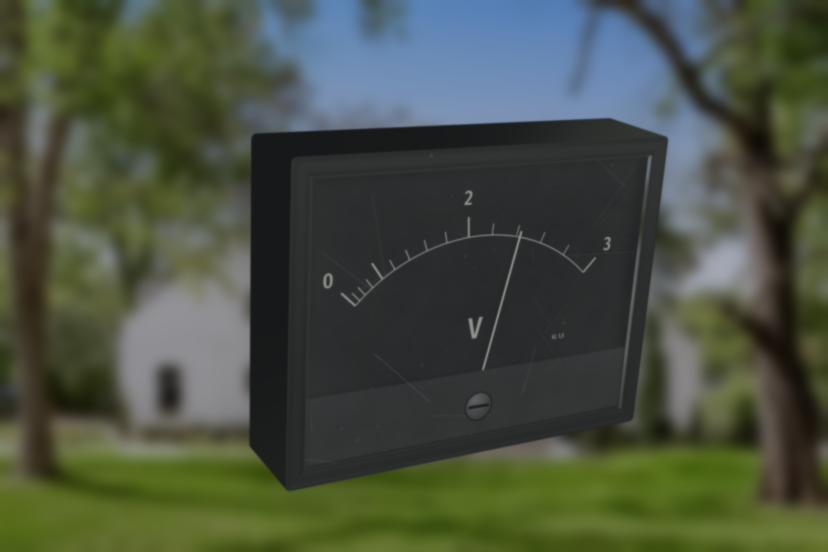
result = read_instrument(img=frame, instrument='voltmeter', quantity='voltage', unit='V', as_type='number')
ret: 2.4 V
